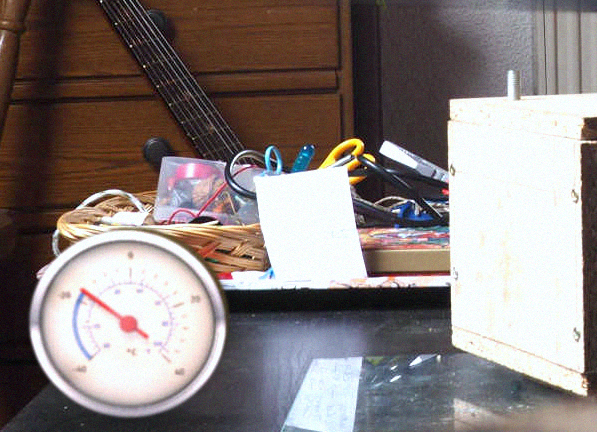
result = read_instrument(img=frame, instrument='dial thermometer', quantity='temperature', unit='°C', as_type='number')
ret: -16 °C
